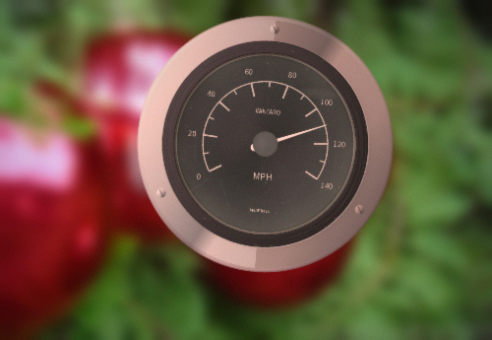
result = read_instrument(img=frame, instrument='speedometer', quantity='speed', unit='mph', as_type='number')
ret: 110 mph
